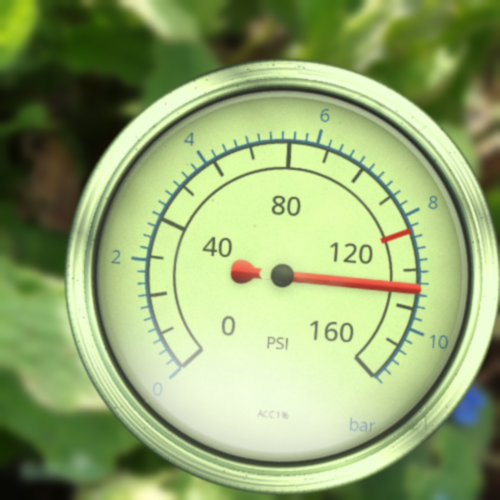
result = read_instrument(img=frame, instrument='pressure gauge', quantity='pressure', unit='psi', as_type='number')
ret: 135 psi
